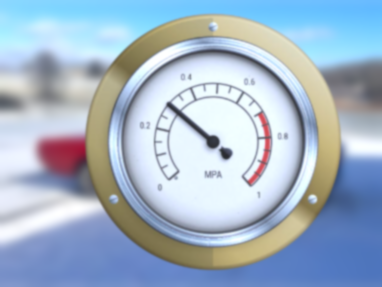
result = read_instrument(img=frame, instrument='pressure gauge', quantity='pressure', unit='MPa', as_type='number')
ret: 0.3 MPa
